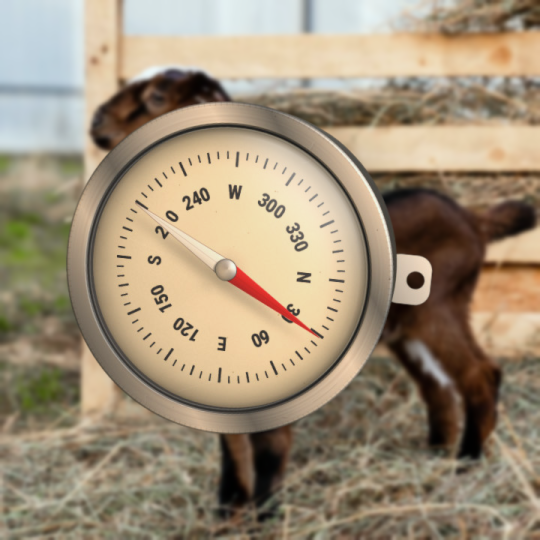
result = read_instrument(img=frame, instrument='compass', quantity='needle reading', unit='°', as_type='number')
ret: 30 °
